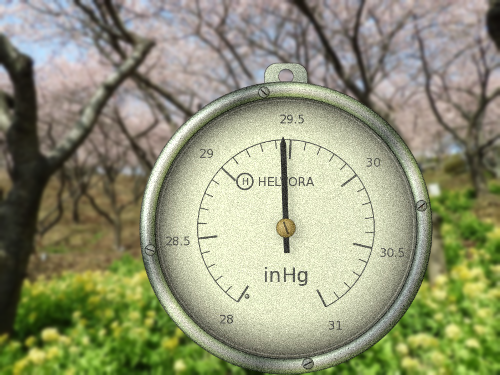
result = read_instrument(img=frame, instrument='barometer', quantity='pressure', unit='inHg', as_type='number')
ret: 29.45 inHg
